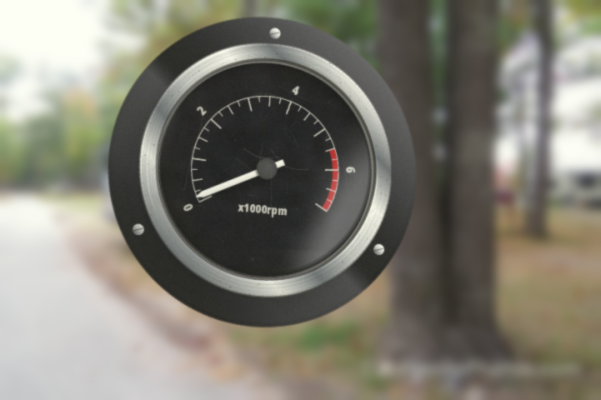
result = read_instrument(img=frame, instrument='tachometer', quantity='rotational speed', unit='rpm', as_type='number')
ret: 125 rpm
